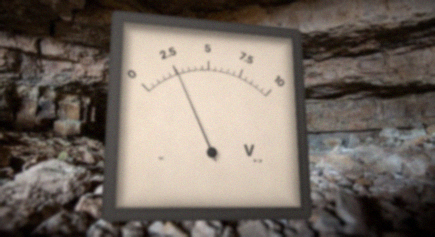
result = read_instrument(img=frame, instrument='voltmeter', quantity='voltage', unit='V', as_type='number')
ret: 2.5 V
